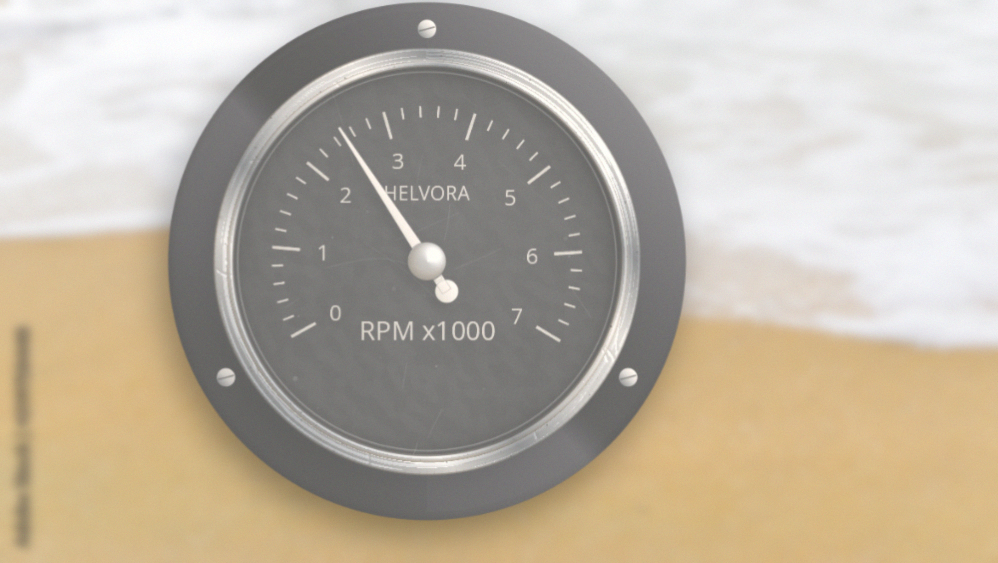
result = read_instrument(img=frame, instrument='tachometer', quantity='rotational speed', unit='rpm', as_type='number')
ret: 2500 rpm
